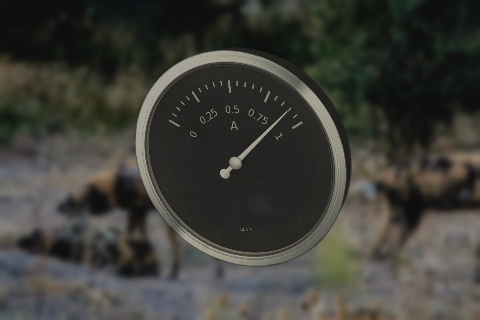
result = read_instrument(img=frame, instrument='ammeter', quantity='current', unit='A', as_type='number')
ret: 0.9 A
